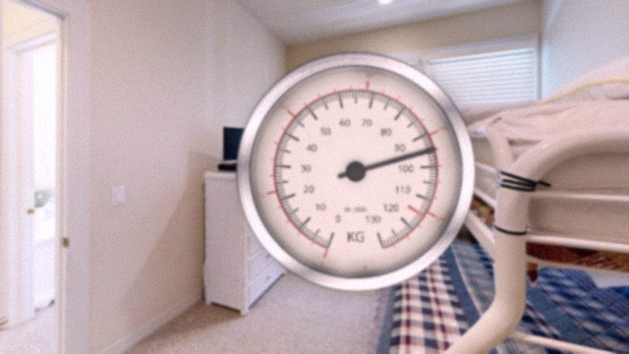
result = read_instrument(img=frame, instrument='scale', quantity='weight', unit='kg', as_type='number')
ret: 95 kg
